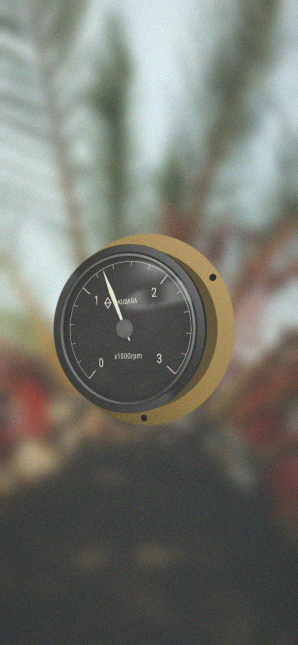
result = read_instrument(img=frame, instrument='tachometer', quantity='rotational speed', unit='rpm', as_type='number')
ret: 1300 rpm
